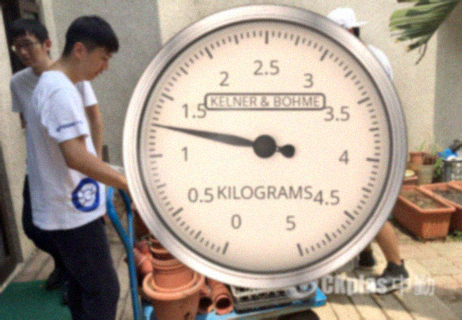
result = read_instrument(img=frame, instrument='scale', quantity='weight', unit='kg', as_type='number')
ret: 1.25 kg
